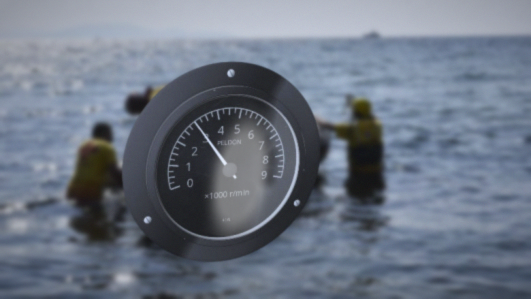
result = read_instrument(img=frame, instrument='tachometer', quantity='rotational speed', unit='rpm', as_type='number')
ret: 3000 rpm
